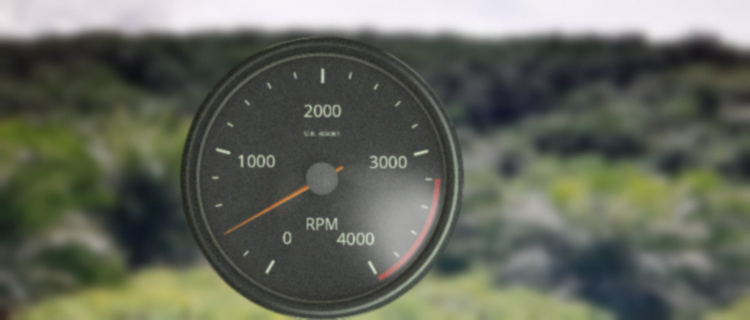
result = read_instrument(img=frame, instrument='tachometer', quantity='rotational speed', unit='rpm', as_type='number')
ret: 400 rpm
